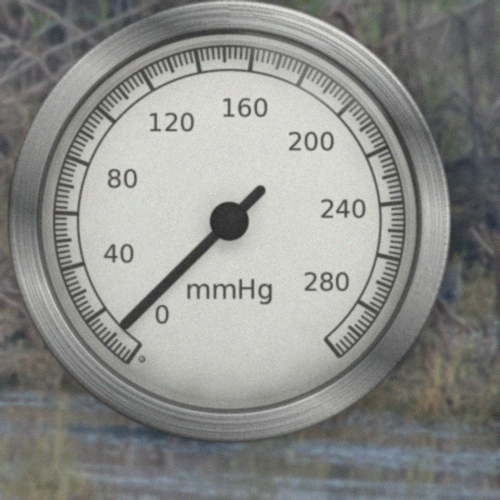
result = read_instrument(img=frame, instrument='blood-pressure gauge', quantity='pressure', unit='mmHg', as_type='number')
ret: 10 mmHg
